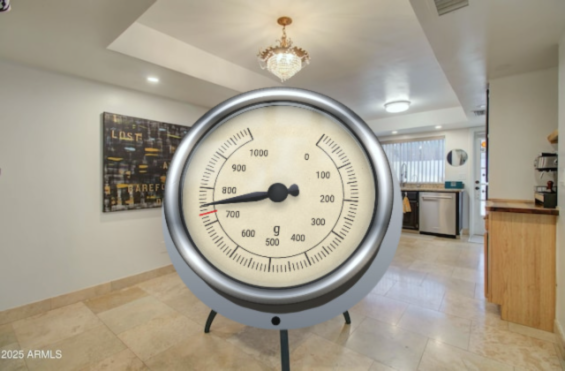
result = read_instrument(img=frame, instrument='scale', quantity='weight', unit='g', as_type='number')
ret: 750 g
